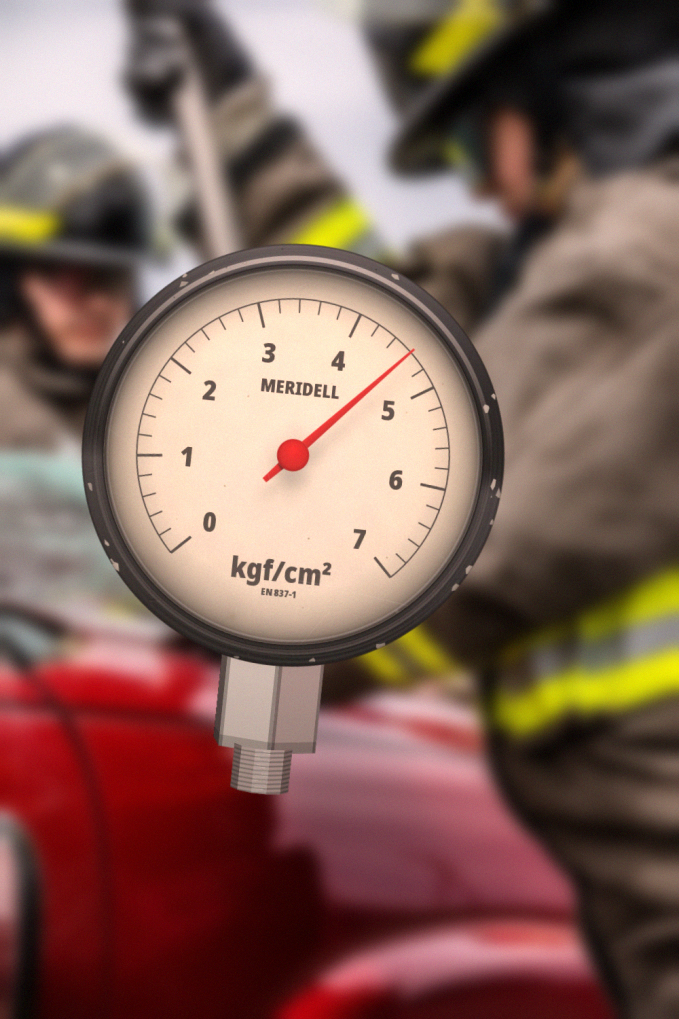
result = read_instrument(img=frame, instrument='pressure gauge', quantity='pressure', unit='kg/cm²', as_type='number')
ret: 4.6 kg/cm²
